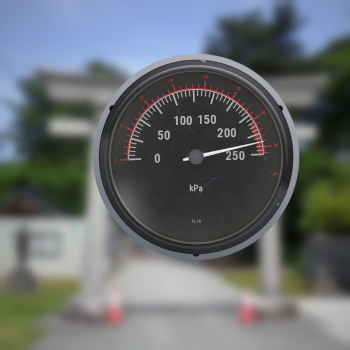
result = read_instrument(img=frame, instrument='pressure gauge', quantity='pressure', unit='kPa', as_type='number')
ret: 235 kPa
